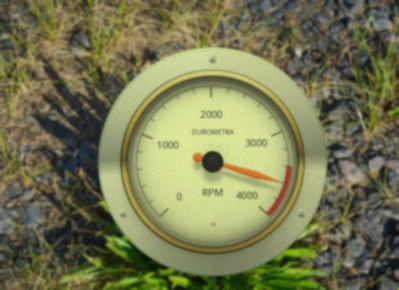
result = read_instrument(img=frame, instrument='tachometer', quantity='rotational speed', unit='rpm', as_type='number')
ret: 3600 rpm
